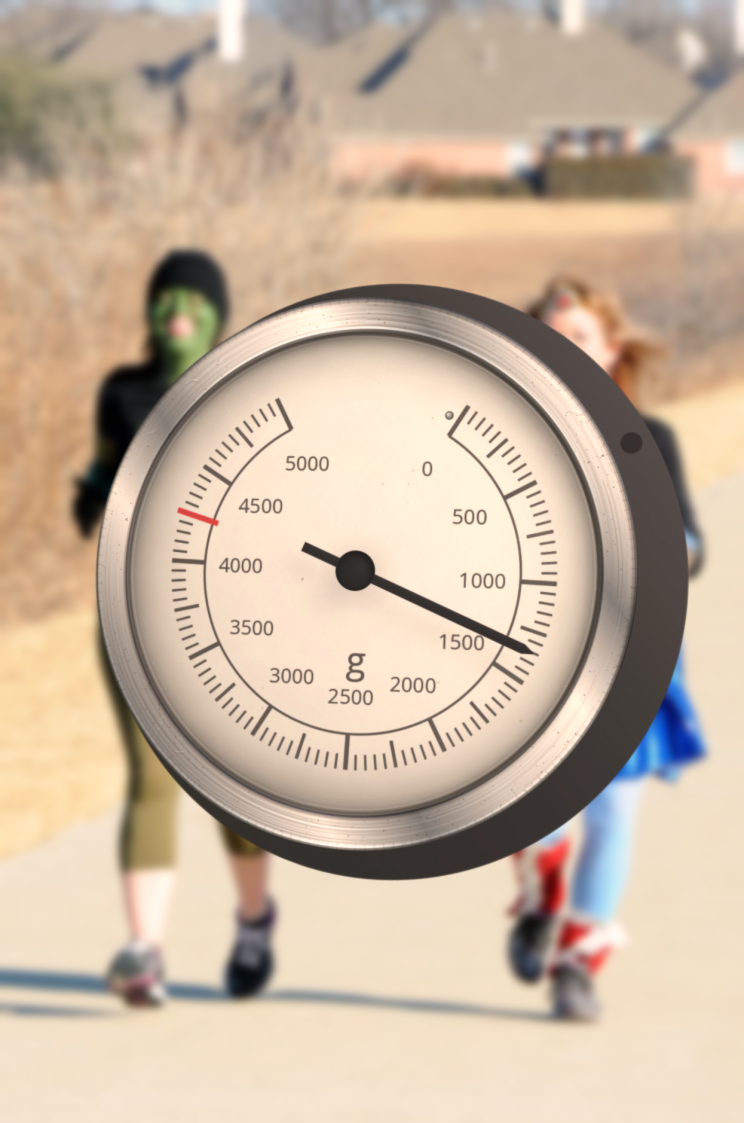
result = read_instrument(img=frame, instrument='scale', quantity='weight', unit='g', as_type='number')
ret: 1350 g
